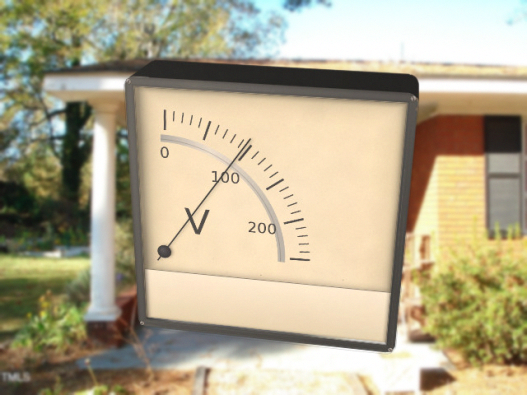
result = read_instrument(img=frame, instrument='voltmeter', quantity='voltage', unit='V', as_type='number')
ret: 95 V
